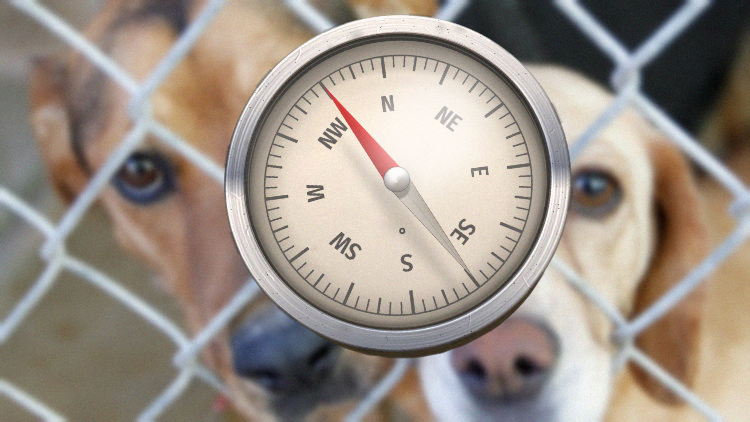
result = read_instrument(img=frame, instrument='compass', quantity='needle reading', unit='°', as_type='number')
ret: 330 °
